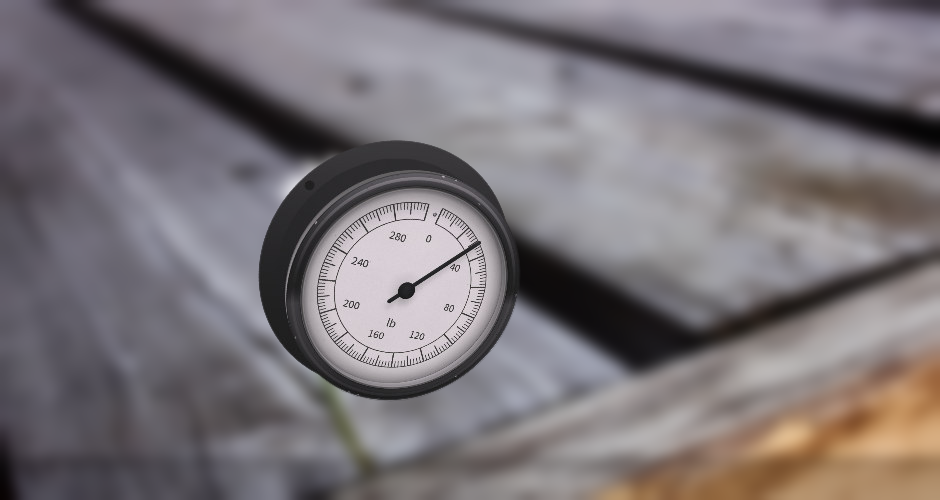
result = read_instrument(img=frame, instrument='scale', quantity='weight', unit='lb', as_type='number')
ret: 30 lb
